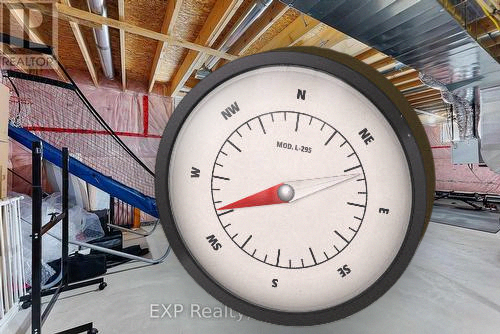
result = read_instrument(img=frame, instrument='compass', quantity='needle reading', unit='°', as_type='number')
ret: 245 °
